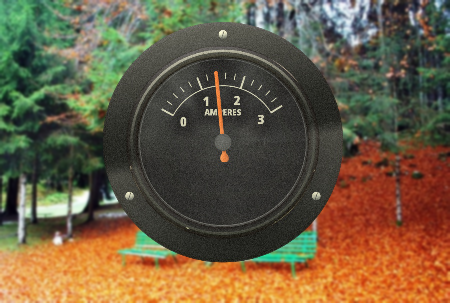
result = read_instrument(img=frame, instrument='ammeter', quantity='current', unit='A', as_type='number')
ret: 1.4 A
